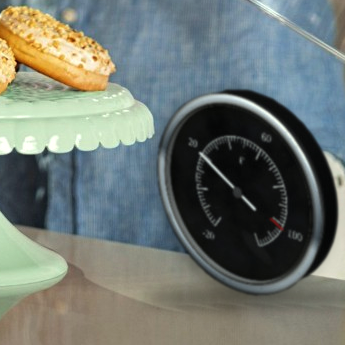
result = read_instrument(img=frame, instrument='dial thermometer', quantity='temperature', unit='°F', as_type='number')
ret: 20 °F
